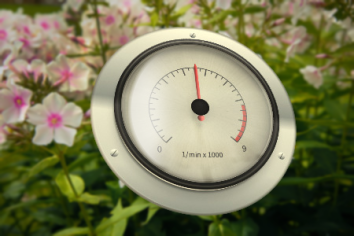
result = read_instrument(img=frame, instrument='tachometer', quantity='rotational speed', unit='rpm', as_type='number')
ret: 4500 rpm
